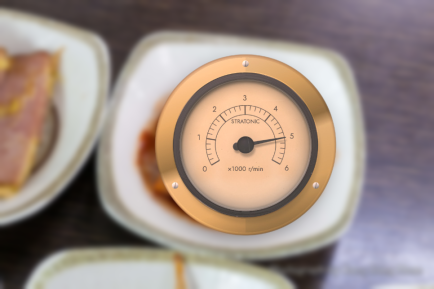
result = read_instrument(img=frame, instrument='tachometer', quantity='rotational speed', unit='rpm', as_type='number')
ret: 5000 rpm
